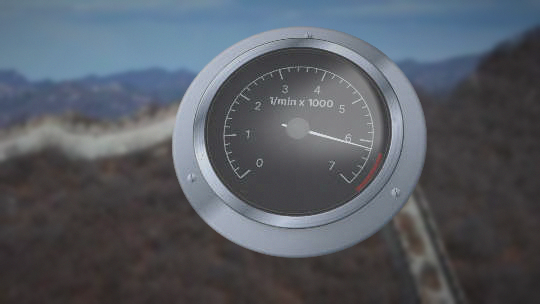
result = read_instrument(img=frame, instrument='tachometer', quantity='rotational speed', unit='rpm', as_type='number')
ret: 6200 rpm
